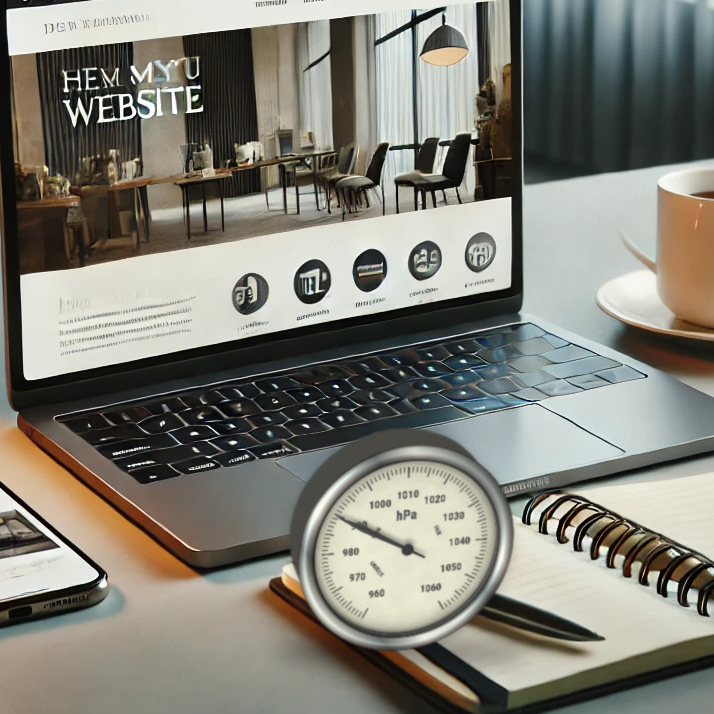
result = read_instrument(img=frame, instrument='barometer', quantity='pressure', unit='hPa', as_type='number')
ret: 990 hPa
